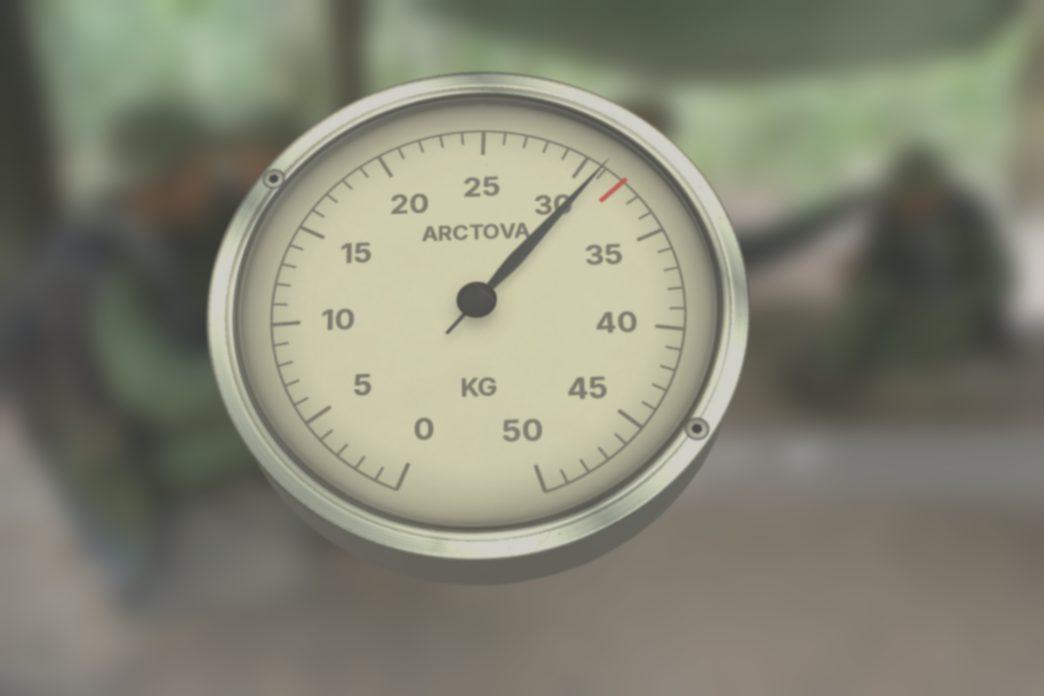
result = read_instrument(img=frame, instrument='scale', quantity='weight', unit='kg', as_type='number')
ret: 31 kg
